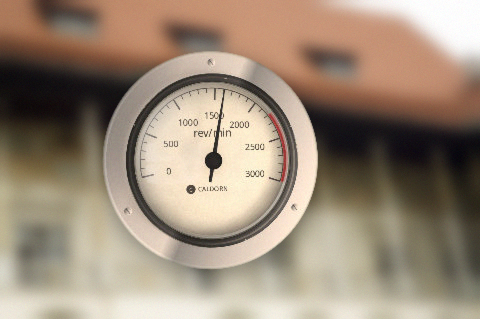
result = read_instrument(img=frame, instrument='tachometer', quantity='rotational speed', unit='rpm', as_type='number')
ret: 1600 rpm
